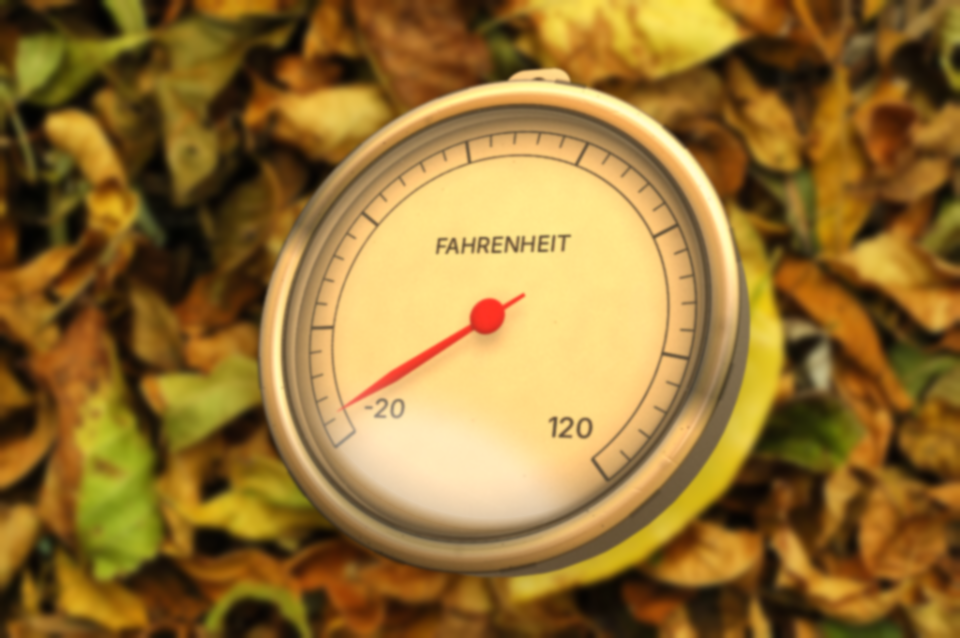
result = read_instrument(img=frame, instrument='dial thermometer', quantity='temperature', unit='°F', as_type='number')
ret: -16 °F
